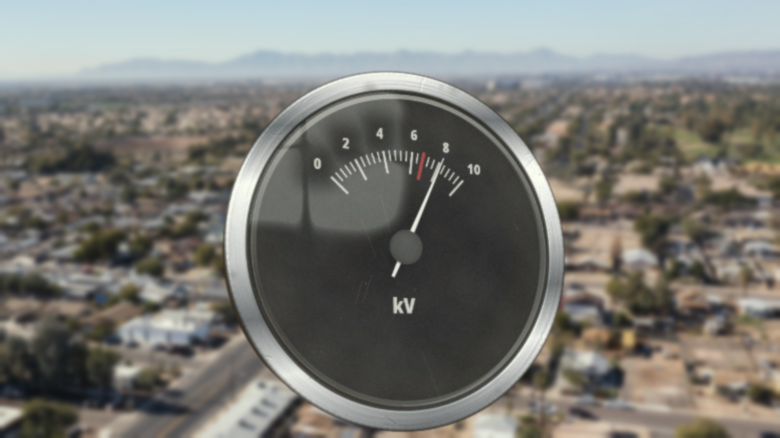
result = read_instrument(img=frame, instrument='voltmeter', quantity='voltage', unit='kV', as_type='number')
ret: 8 kV
